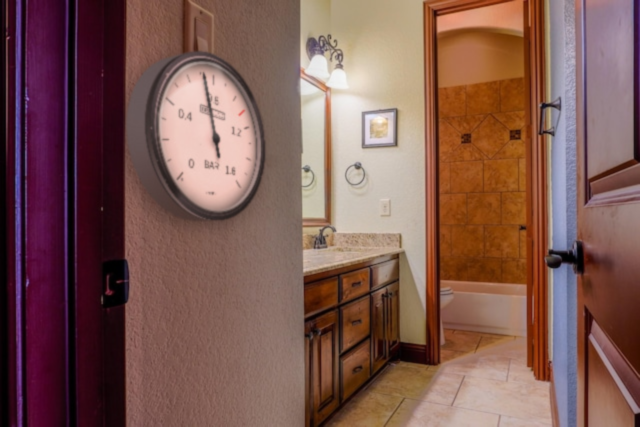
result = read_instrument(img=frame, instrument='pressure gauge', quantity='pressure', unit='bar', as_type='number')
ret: 0.7 bar
